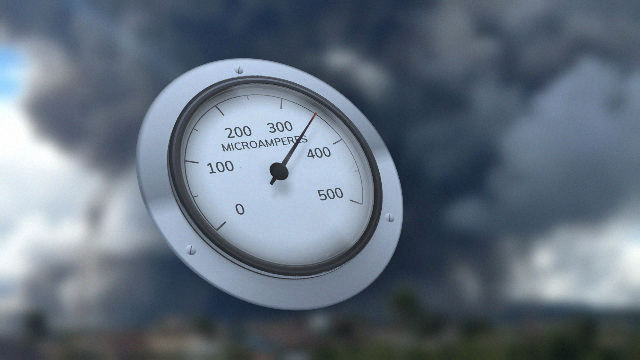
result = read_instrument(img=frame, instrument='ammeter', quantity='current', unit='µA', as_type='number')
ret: 350 µA
